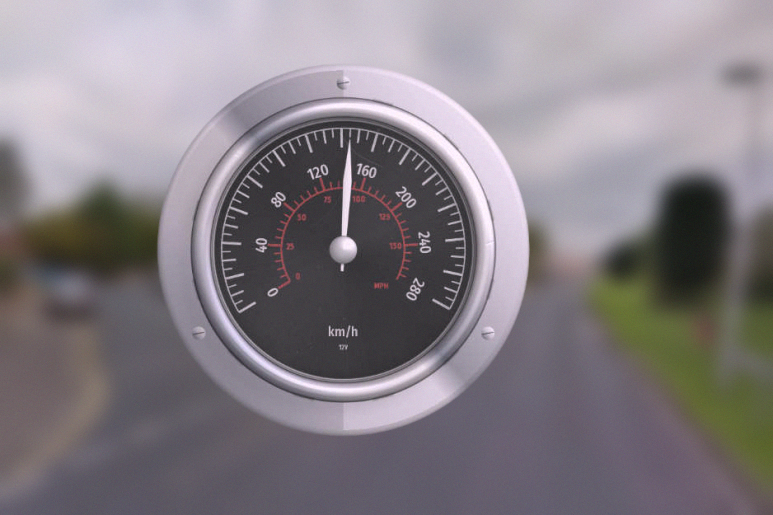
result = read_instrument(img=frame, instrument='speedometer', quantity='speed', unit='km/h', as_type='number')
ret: 145 km/h
